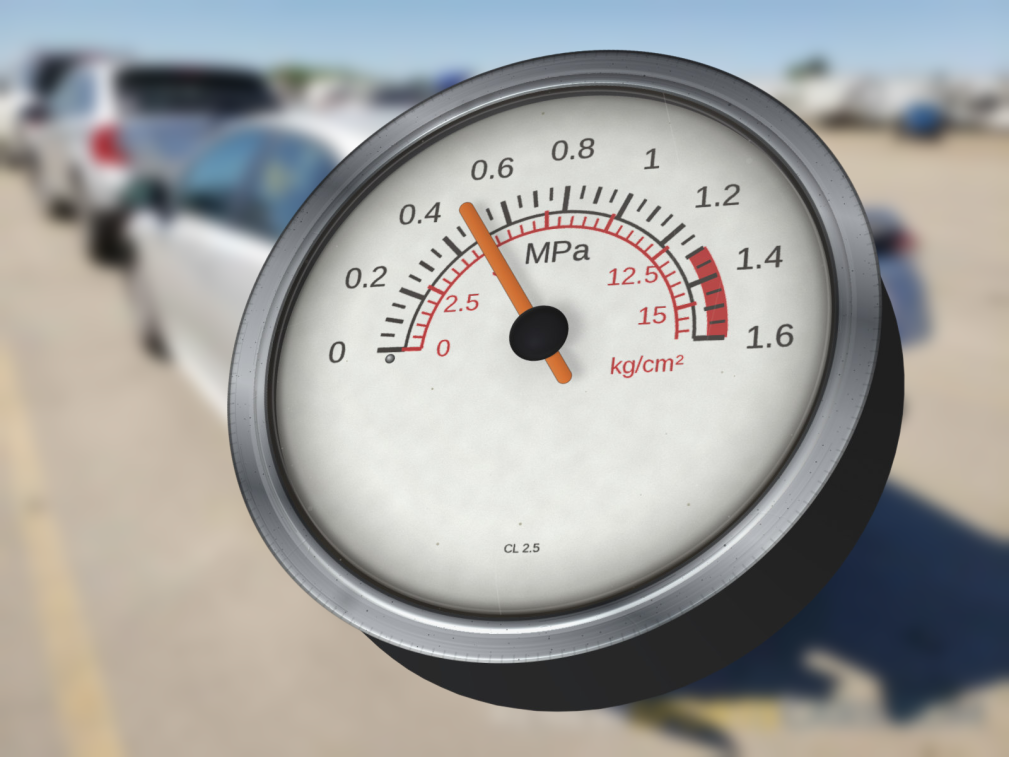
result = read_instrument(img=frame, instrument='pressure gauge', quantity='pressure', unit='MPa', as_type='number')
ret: 0.5 MPa
